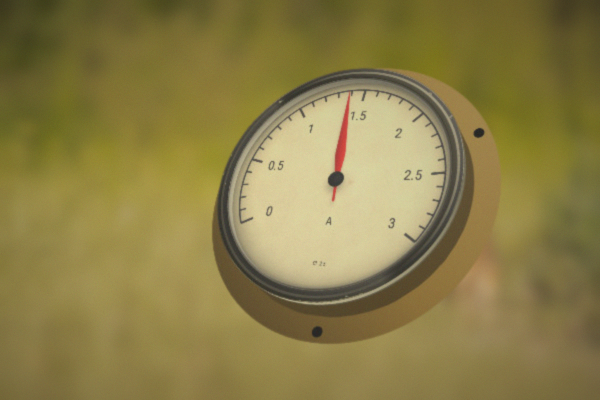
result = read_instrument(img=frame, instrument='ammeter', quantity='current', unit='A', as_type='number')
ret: 1.4 A
